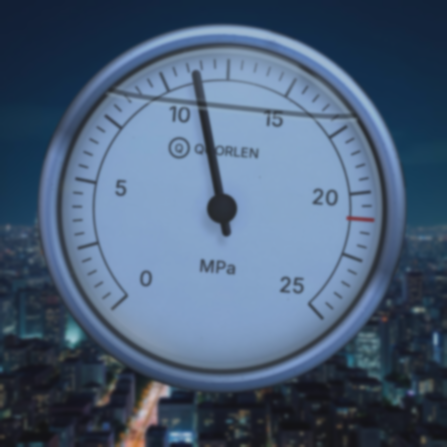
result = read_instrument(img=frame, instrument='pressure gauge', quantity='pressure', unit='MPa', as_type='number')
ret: 11.25 MPa
